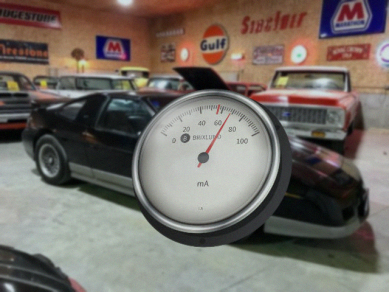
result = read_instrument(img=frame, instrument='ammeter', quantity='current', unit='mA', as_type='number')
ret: 70 mA
